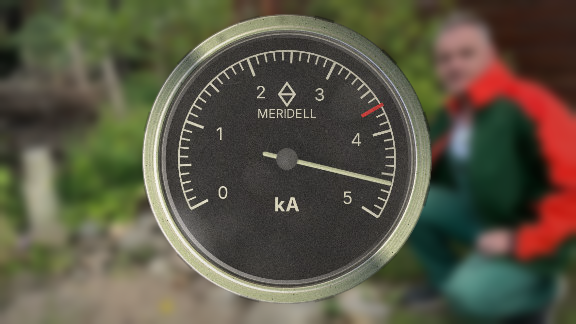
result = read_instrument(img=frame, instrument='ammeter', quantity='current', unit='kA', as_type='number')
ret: 4.6 kA
